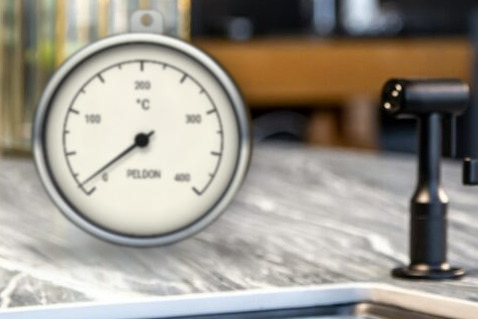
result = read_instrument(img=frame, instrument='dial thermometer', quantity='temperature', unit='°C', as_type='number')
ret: 12.5 °C
